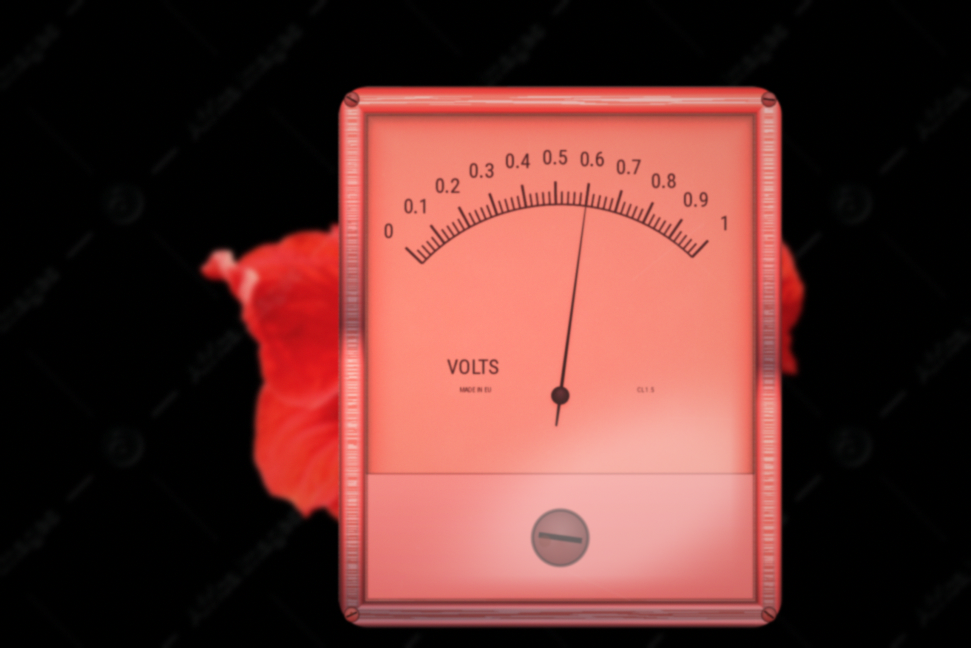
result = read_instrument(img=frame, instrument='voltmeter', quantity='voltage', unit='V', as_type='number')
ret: 0.6 V
